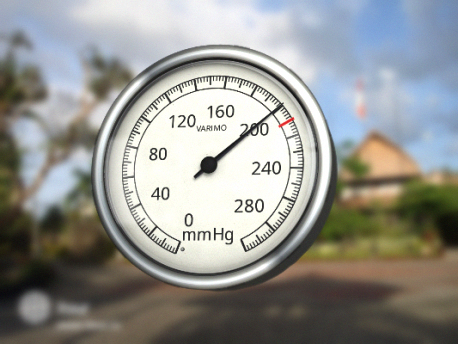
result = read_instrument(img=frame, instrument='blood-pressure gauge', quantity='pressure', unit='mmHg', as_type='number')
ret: 200 mmHg
